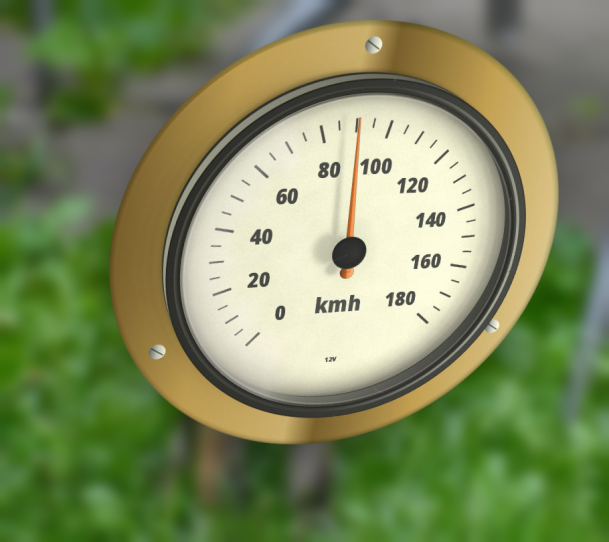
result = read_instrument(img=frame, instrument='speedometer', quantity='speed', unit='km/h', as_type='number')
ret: 90 km/h
